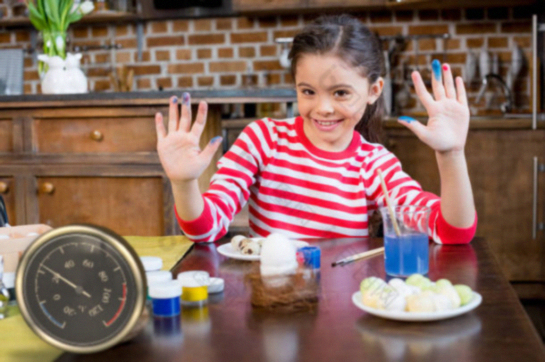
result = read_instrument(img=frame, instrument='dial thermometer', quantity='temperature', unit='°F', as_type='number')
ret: 25 °F
